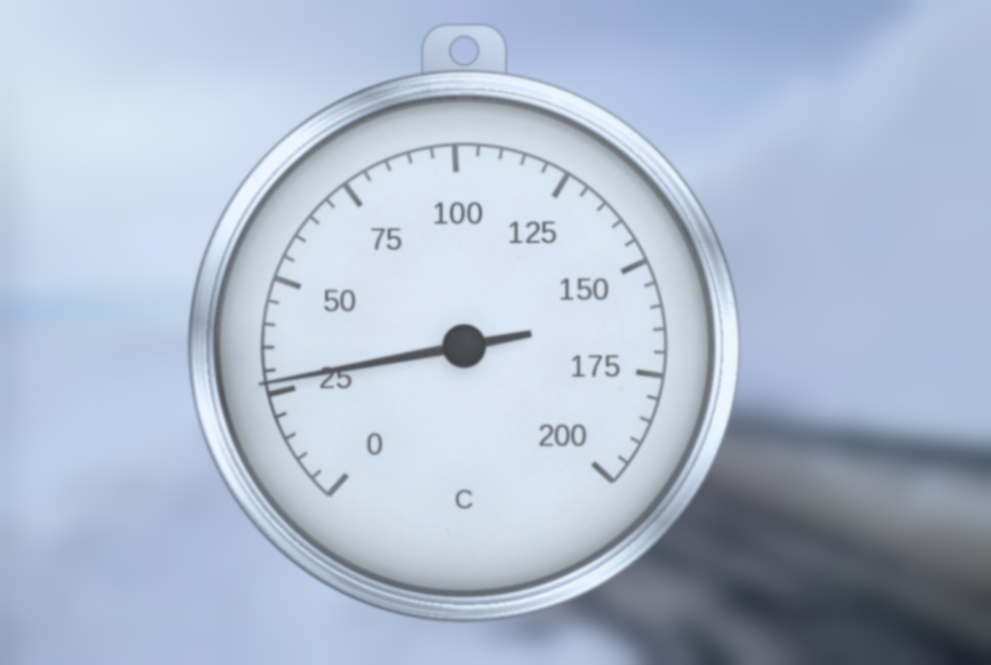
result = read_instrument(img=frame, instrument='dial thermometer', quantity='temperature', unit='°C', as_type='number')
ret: 27.5 °C
